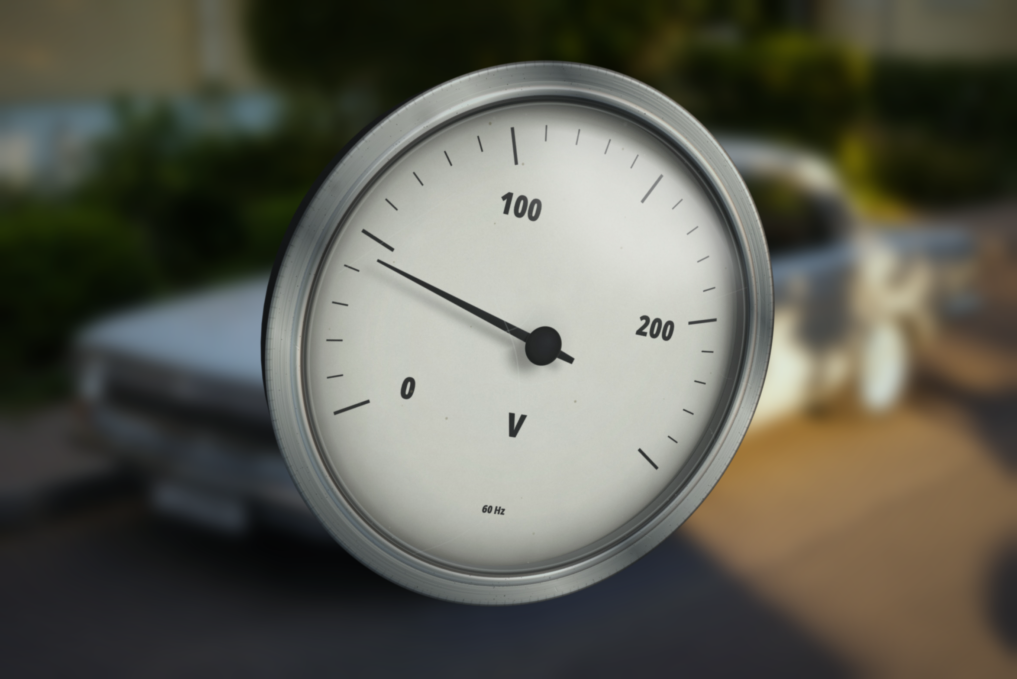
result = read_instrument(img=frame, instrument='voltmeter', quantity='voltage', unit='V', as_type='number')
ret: 45 V
